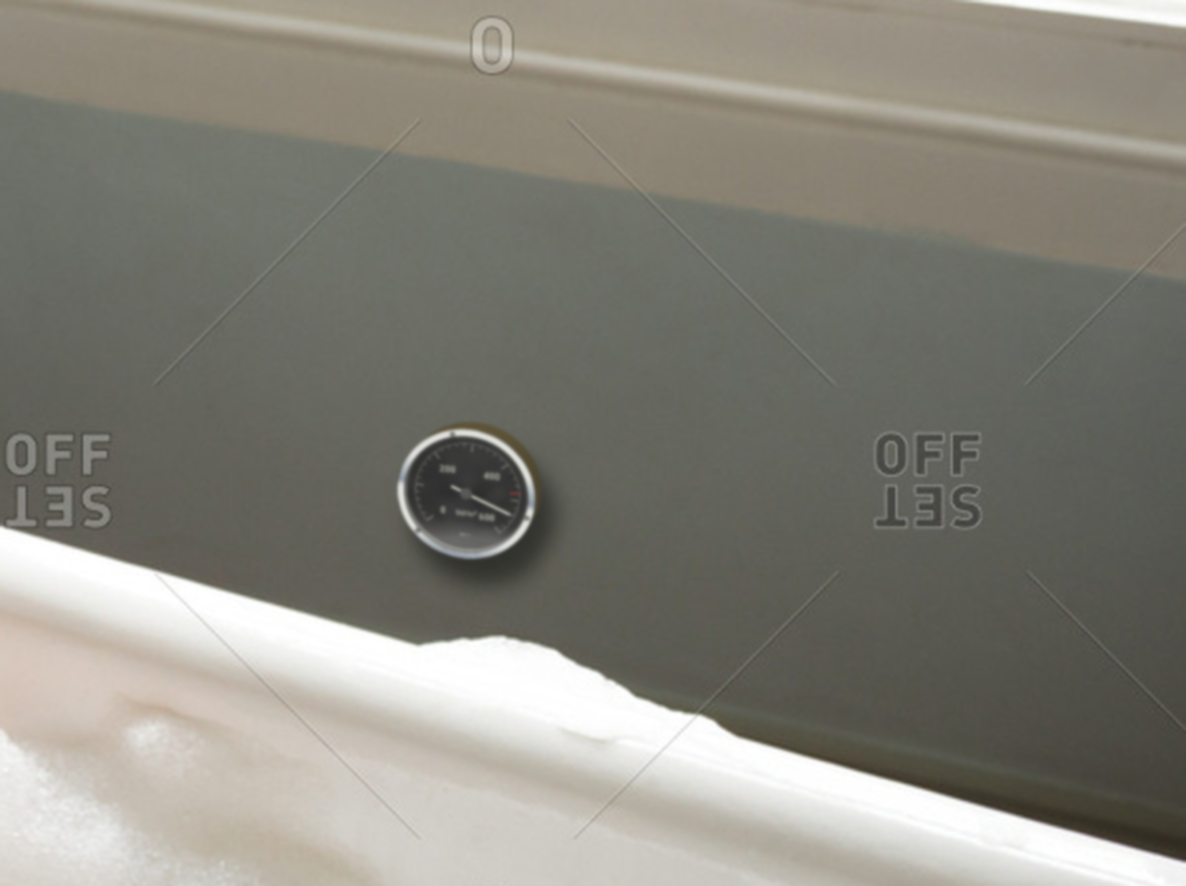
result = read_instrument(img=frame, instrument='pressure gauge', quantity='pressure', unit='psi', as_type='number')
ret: 540 psi
